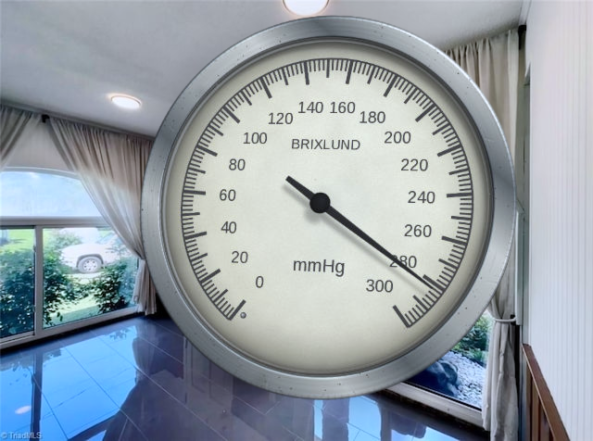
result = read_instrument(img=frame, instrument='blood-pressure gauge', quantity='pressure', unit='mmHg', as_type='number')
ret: 282 mmHg
